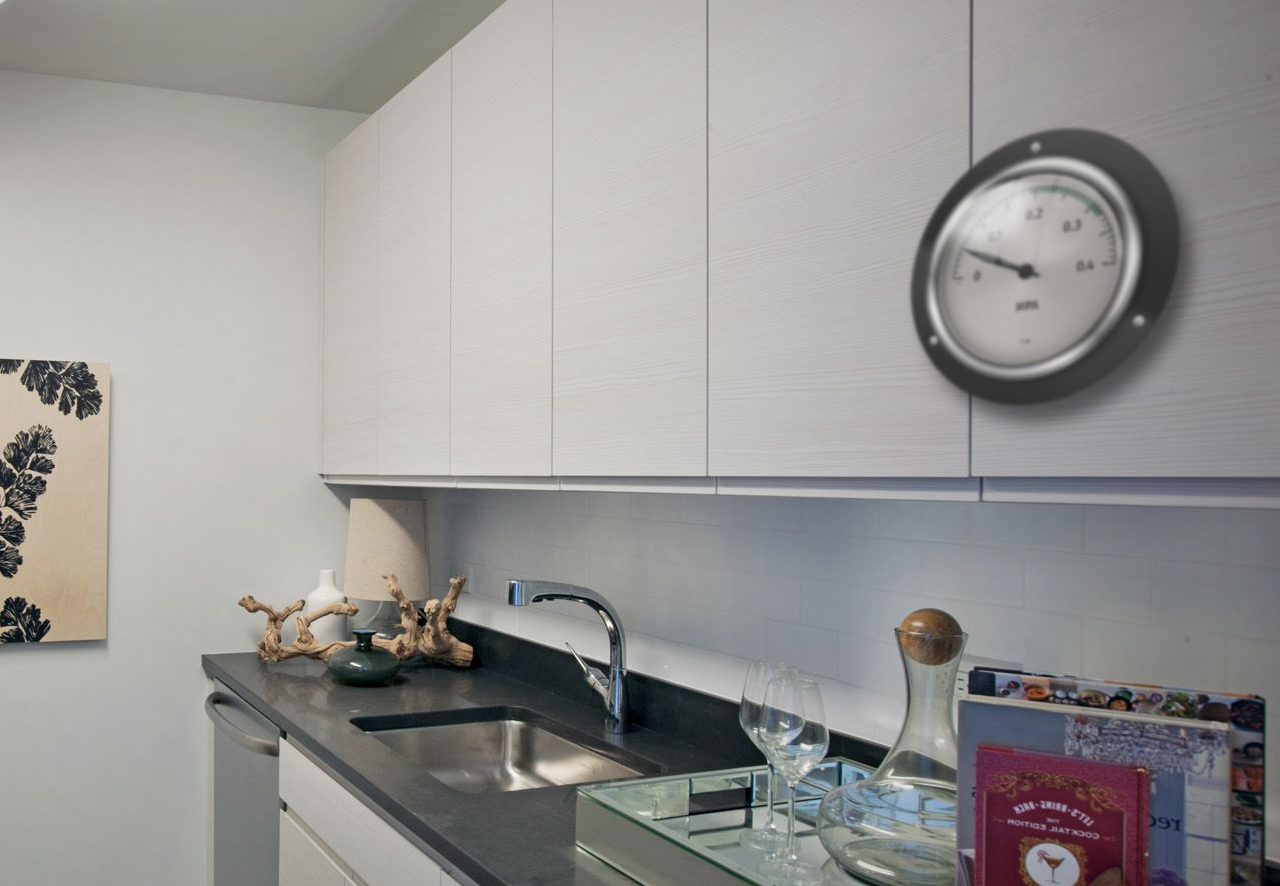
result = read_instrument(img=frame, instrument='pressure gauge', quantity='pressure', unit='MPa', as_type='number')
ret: 0.05 MPa
